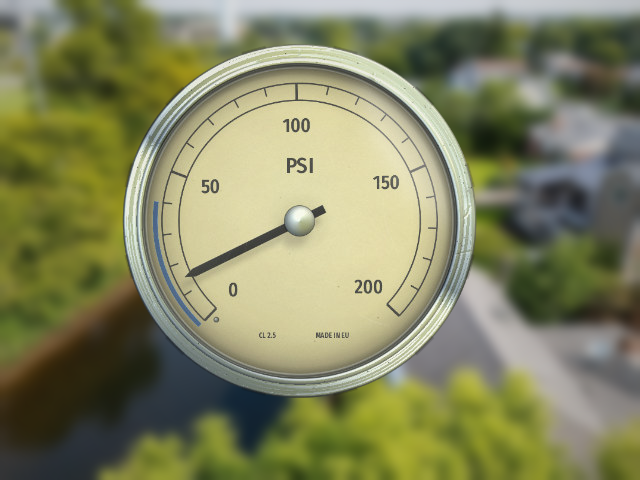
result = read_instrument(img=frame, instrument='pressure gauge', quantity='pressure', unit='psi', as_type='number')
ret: 15 psi
